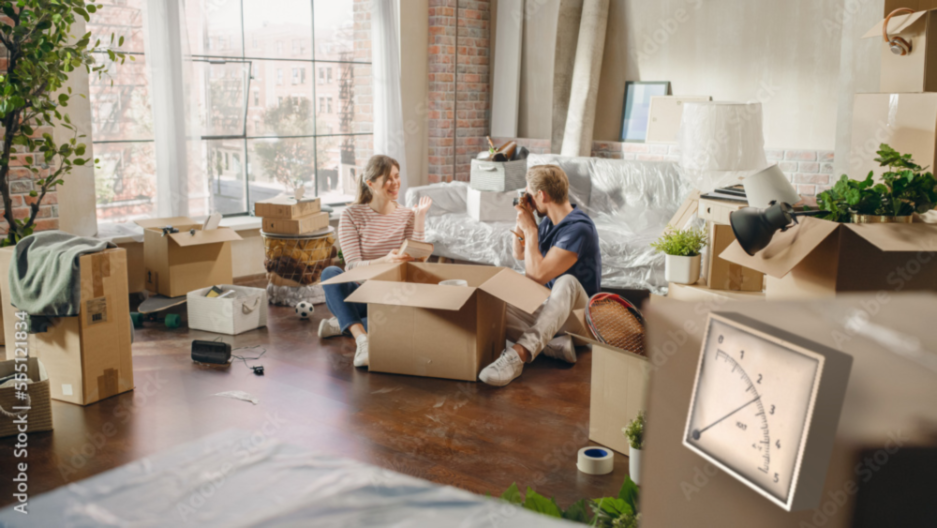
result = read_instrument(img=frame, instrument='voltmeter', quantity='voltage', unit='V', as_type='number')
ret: 2.5 V
